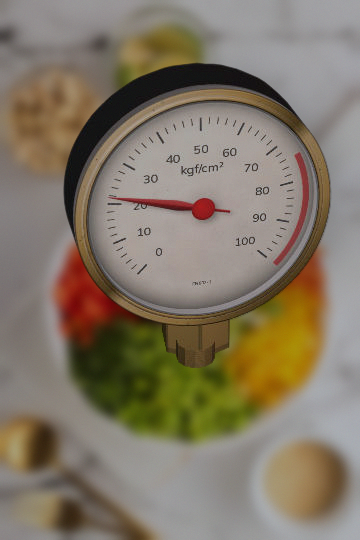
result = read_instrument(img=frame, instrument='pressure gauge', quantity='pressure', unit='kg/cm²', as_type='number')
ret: 22 kg/cm²
